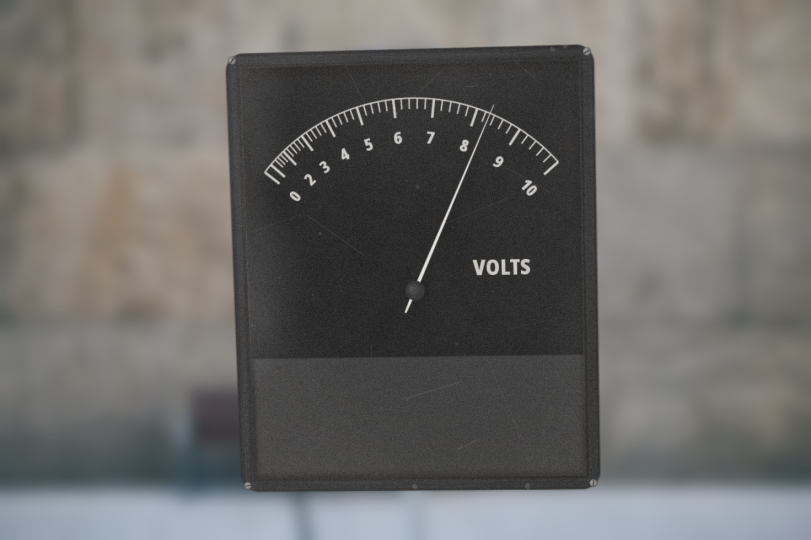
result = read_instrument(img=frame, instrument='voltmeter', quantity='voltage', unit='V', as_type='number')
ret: 8.3 V
